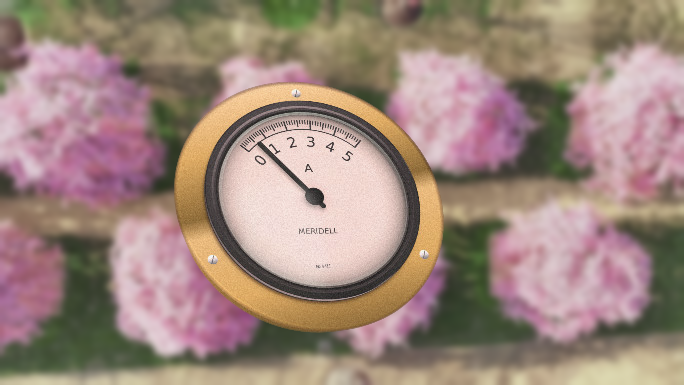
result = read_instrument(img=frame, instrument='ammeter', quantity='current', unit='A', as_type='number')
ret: 0.5 A
